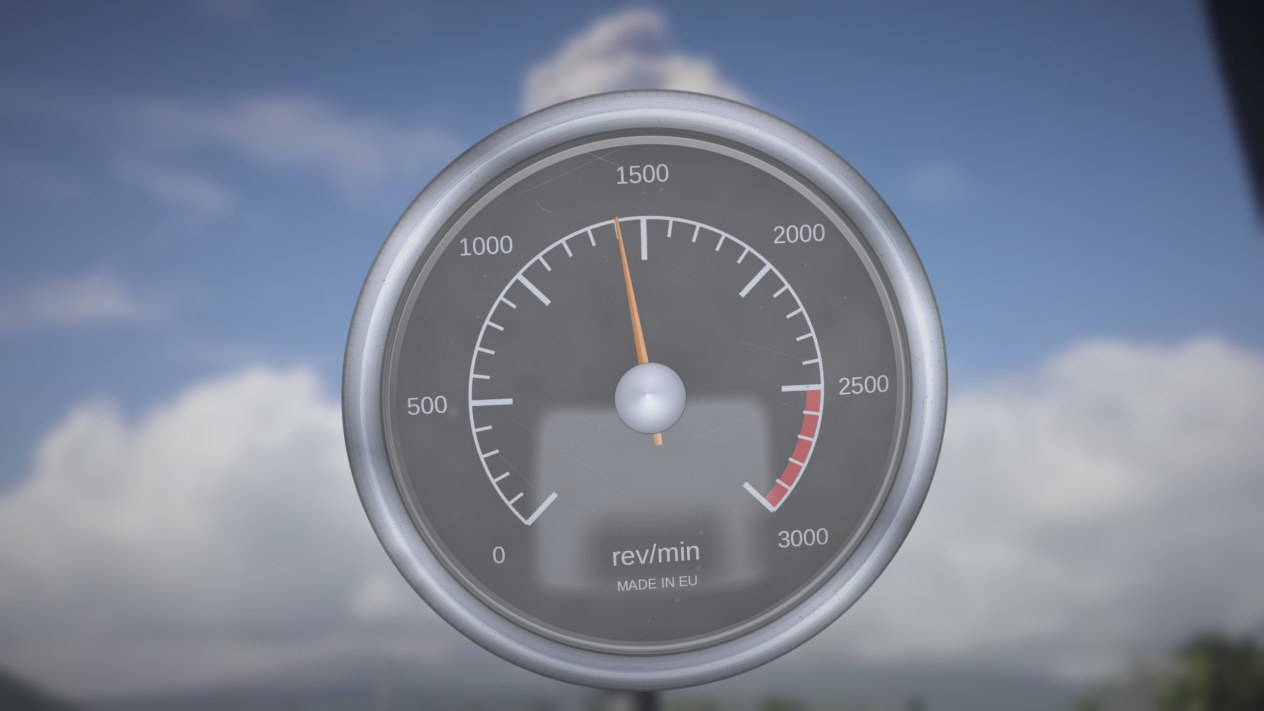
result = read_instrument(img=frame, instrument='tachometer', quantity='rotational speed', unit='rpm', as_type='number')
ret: 1400 rpm
